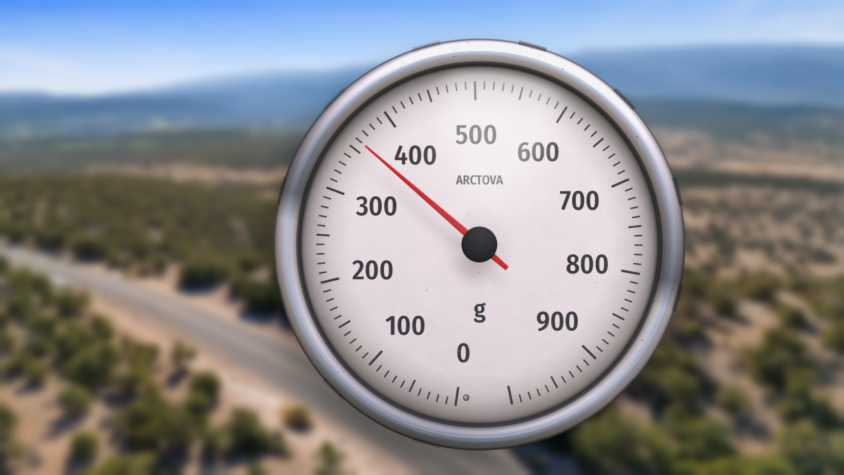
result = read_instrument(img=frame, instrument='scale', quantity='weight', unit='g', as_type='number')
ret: 360 g
